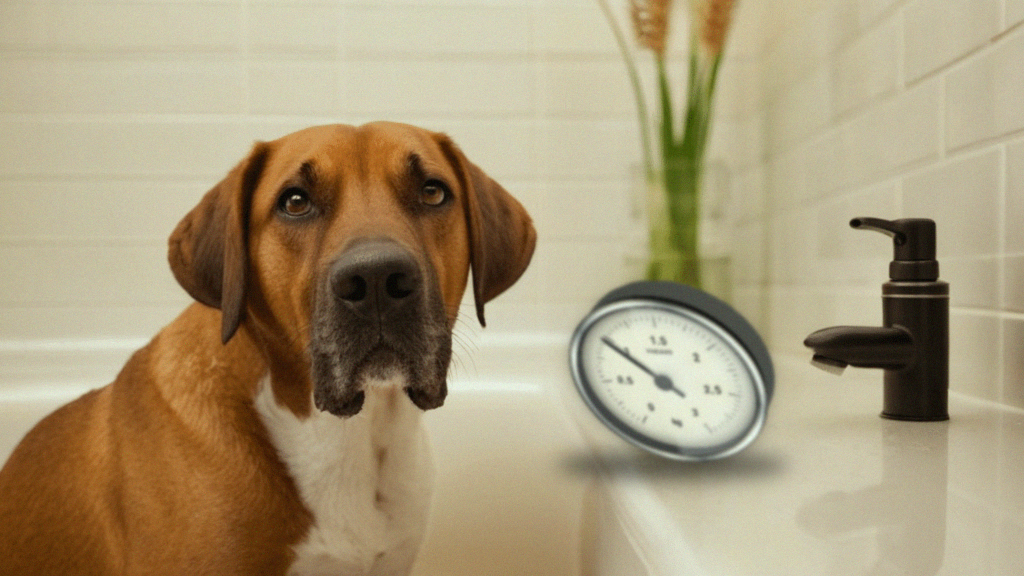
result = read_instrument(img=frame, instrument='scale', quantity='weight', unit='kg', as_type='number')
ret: 1 kg
